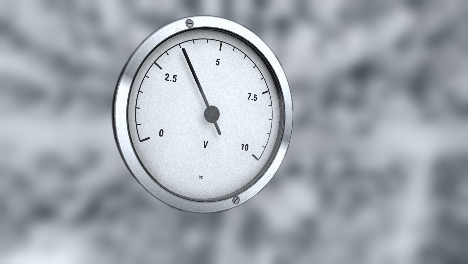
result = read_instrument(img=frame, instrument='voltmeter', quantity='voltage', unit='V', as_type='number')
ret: 3.5 V
